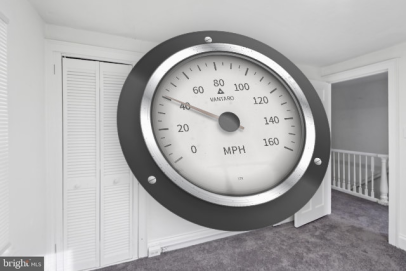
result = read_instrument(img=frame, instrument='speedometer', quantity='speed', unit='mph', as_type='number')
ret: 40 mph
